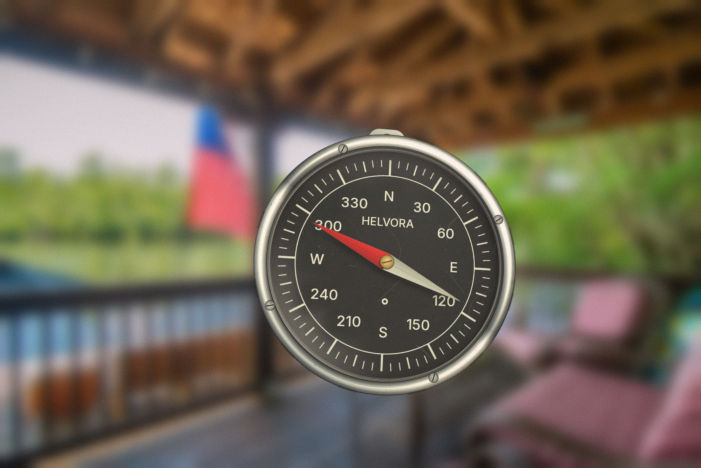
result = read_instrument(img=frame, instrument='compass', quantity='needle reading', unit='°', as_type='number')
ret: 295 °
